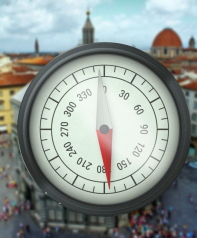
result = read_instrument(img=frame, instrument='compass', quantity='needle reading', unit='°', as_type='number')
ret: 175 °
